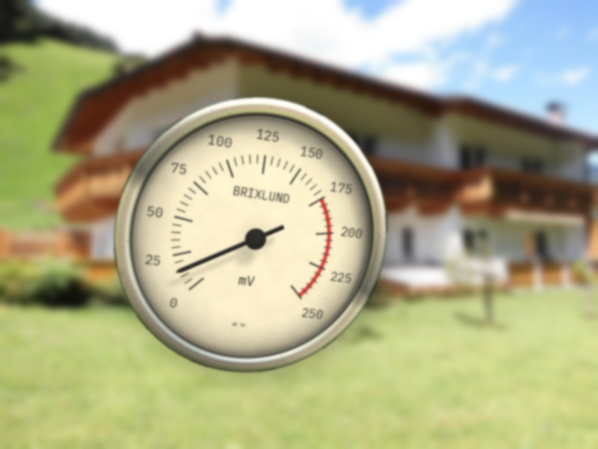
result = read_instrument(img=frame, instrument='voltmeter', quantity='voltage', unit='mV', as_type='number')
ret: 15 mV
